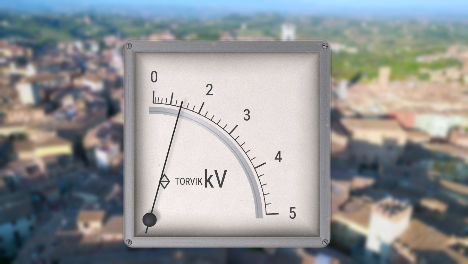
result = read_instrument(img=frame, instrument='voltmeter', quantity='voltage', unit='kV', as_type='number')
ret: 1.4 kV
